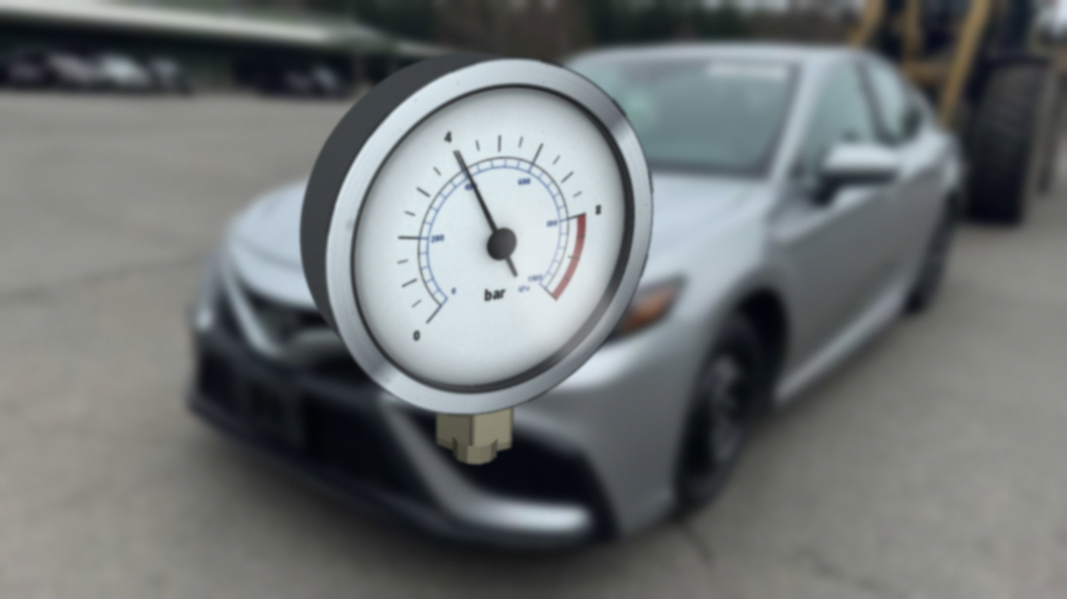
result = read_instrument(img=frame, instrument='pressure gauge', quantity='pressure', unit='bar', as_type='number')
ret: 4 bar
